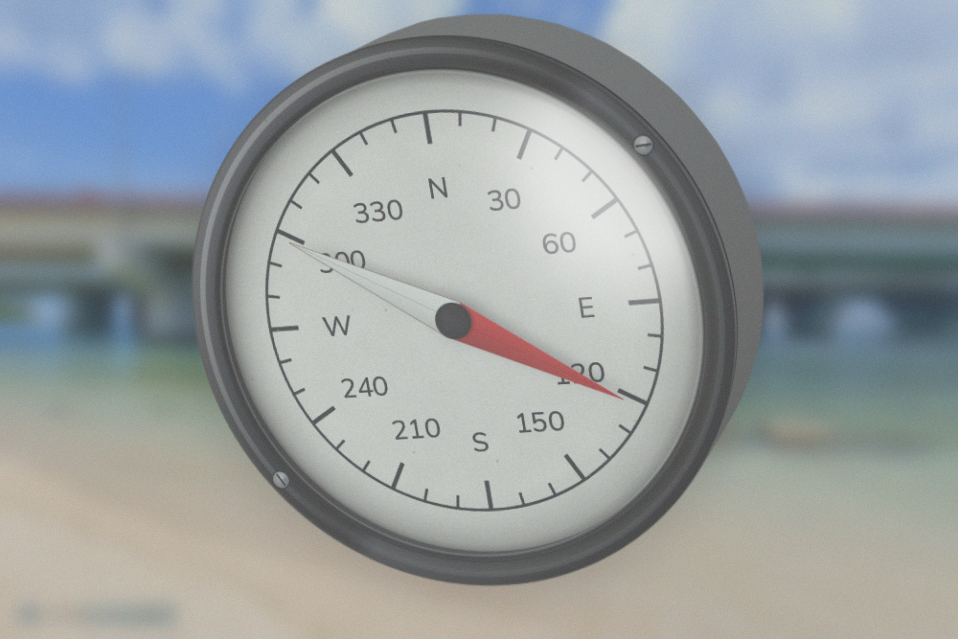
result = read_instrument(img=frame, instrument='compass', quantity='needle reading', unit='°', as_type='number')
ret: 120 °
